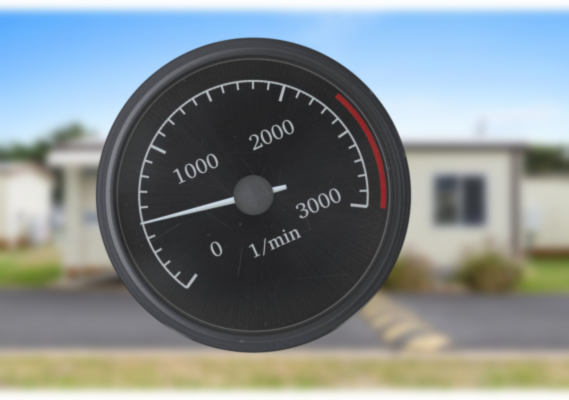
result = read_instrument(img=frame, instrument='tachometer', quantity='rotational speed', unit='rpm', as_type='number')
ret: 500 rpm
